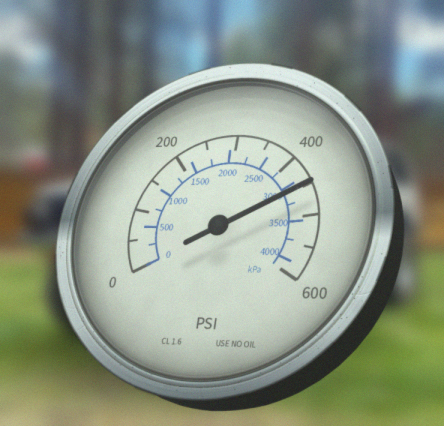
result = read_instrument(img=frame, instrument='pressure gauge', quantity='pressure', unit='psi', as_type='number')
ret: 450 psi
